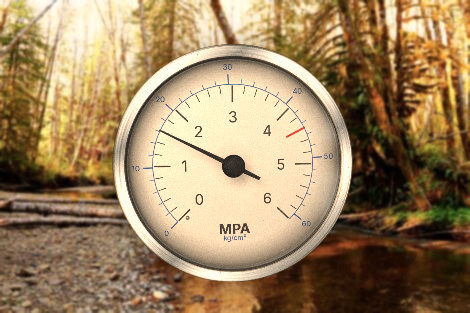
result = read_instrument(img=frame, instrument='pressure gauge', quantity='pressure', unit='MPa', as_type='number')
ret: 1.6 MPa
